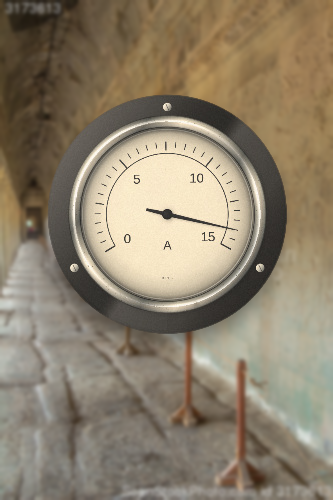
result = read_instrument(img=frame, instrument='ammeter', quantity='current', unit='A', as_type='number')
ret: 14 A
